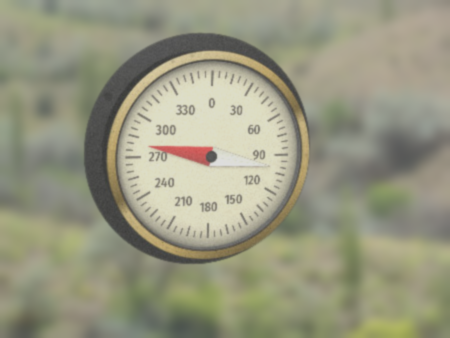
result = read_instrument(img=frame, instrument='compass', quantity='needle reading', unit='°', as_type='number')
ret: 280 °
